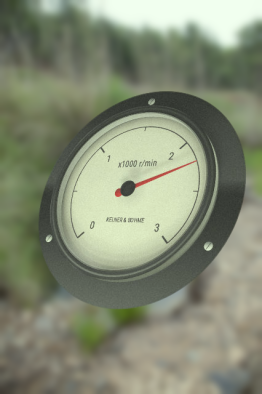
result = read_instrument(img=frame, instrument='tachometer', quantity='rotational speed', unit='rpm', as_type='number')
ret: 2250 rpm
